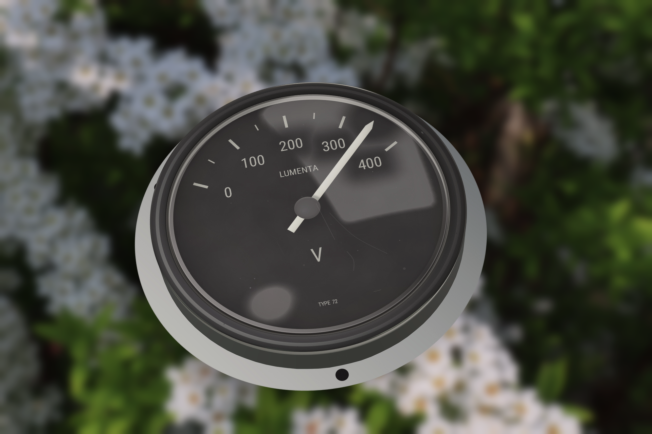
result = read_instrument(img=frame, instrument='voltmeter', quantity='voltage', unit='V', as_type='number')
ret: 350 V
